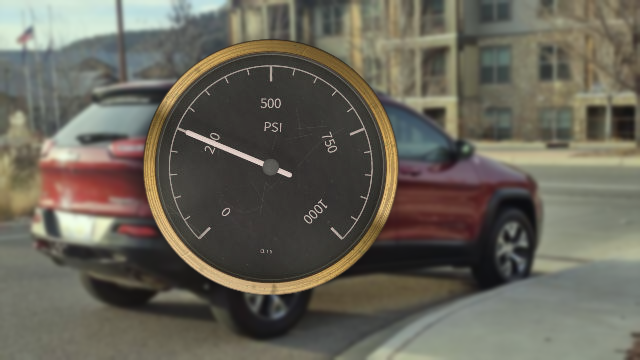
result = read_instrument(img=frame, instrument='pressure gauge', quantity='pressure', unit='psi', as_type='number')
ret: 250 psi
